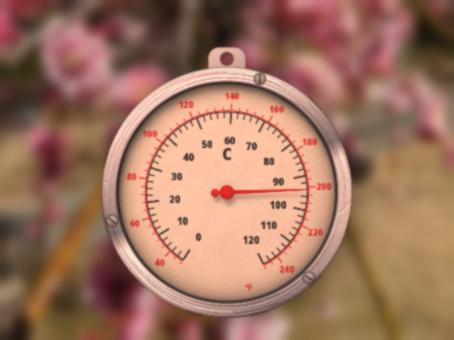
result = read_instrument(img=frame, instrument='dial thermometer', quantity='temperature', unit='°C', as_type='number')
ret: 94 °C
